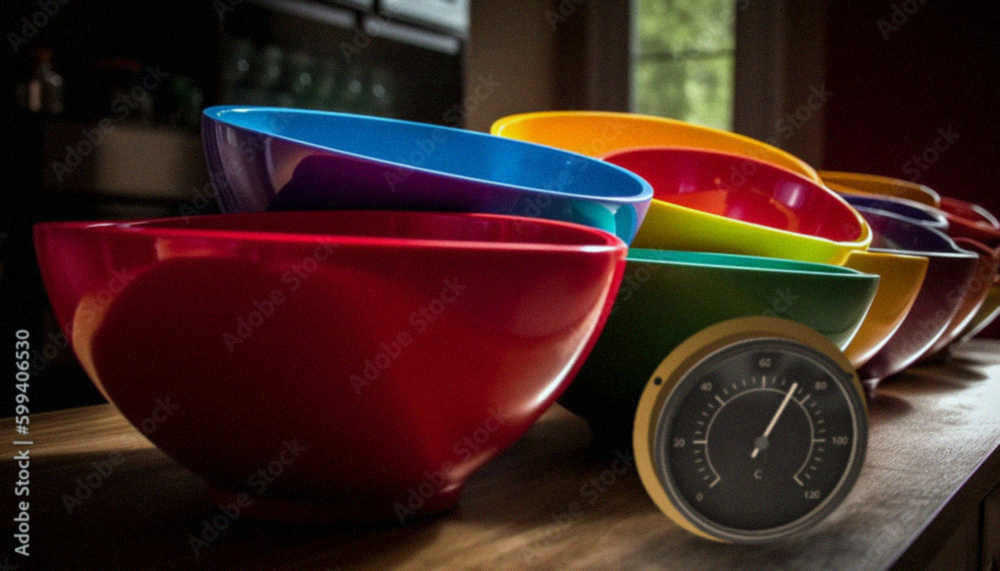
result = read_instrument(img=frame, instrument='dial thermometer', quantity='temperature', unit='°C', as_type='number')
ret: 72 °C
